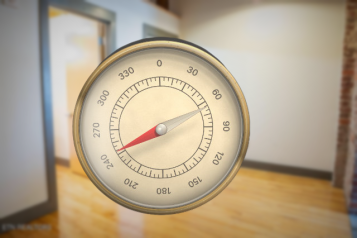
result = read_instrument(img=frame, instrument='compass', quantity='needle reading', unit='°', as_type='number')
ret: 245 °
